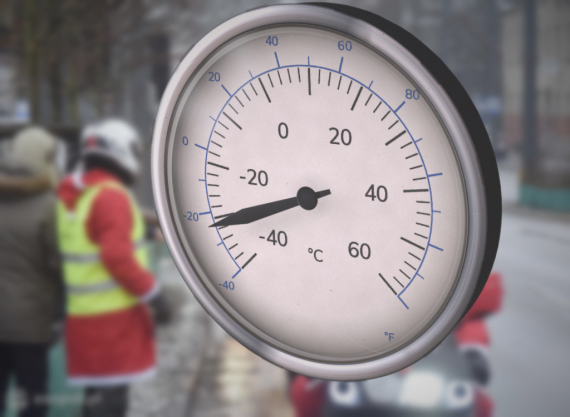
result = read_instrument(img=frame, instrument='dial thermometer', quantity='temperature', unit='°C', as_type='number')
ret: -31 °C
